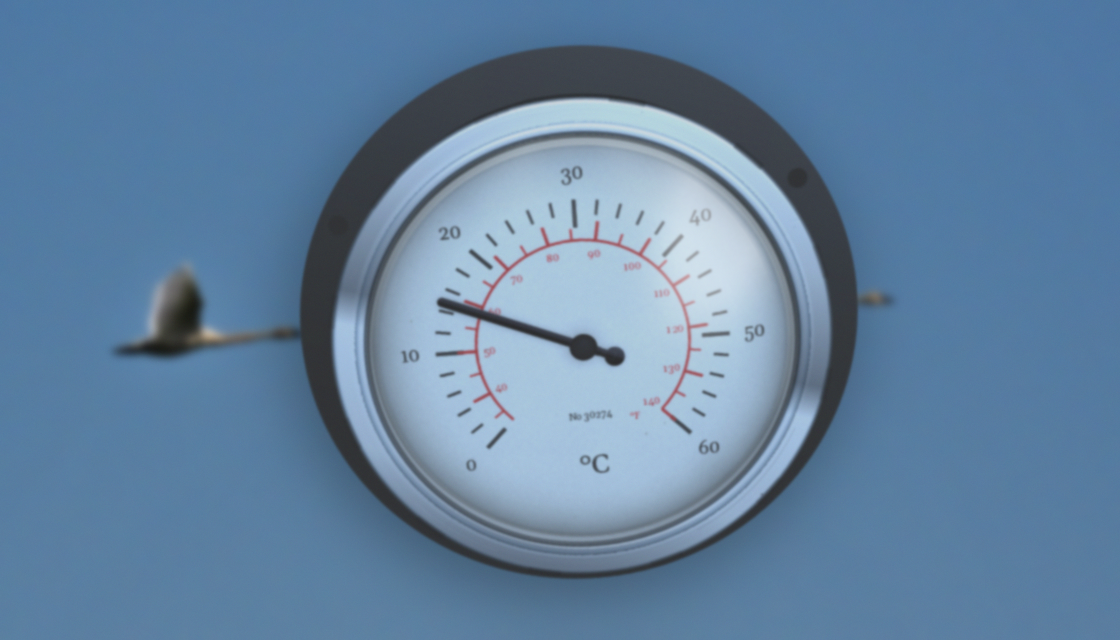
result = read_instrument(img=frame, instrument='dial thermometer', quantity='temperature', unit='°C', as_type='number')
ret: 15 °C
